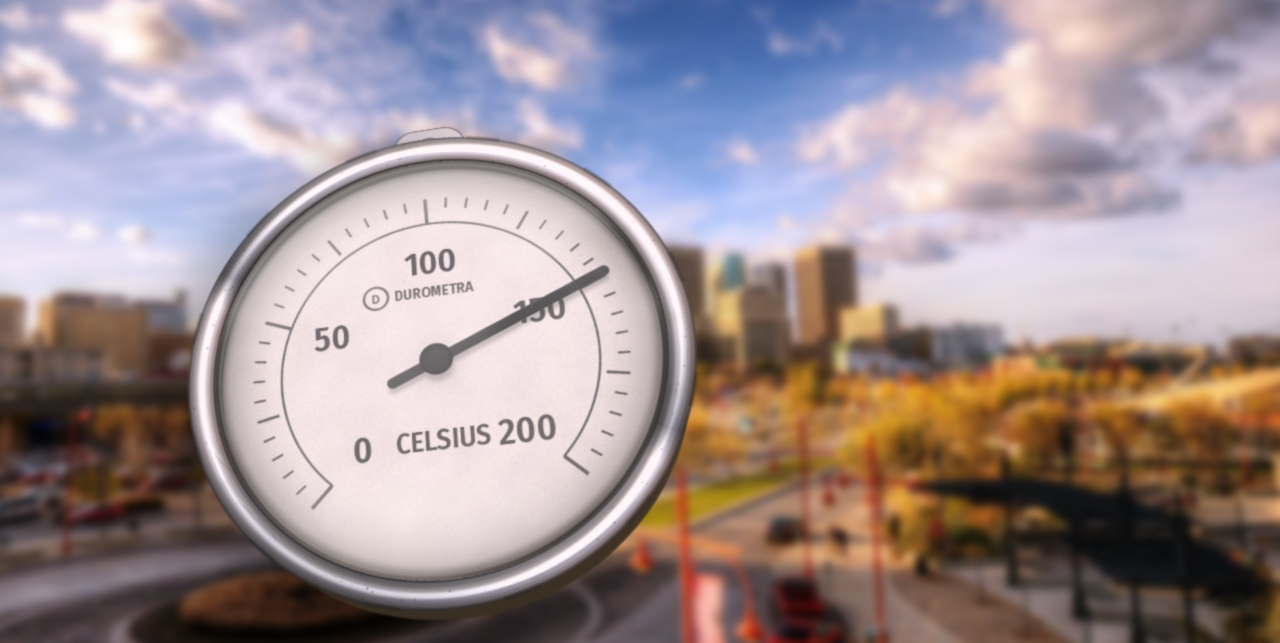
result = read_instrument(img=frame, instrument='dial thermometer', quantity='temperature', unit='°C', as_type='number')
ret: 150 °C
